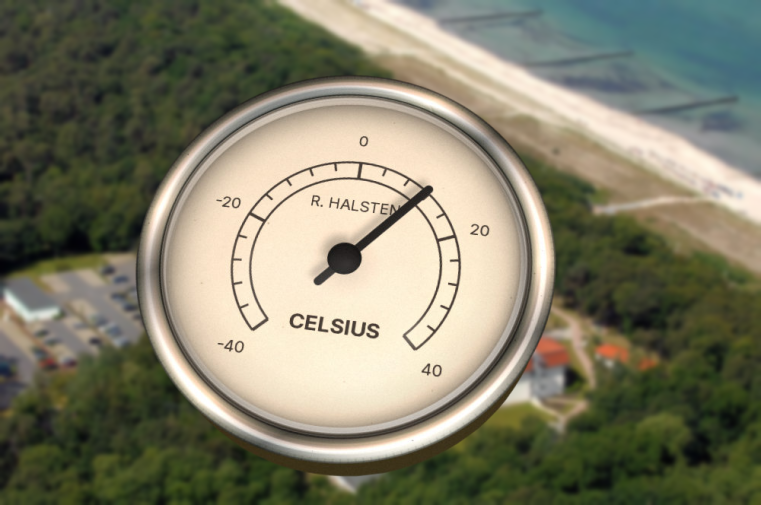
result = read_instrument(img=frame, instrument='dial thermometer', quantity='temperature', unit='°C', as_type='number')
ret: 12 °C
